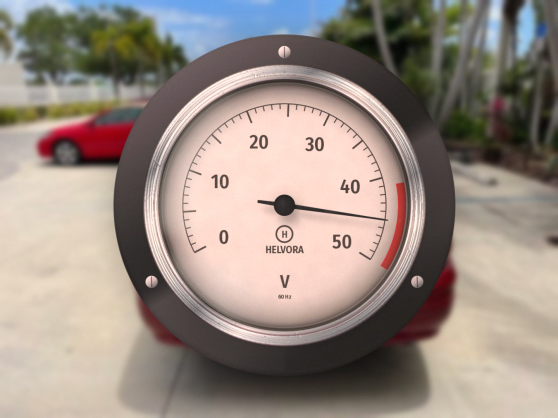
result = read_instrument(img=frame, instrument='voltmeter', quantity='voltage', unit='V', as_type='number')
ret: 45 V
